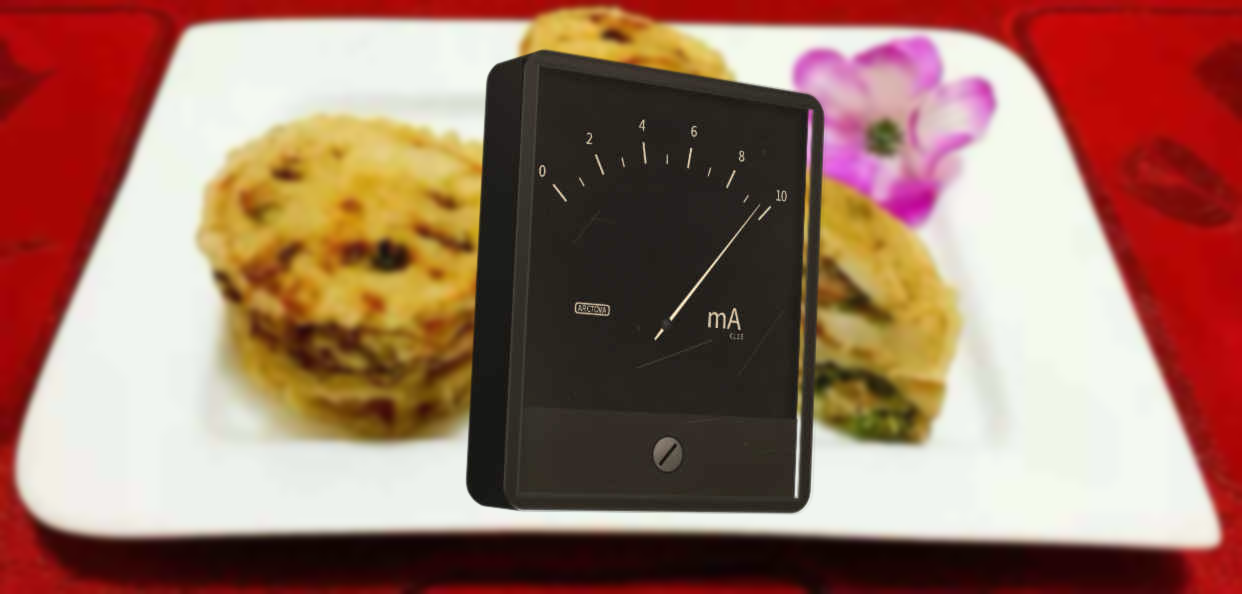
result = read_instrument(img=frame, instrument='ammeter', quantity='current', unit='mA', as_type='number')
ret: 9.5 mA
